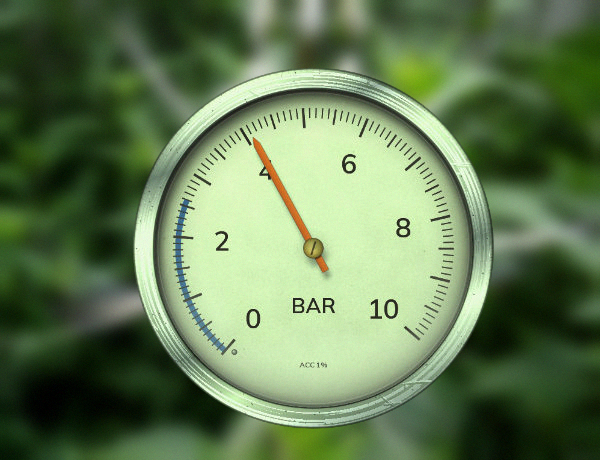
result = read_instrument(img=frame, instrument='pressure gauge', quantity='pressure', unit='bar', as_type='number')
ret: 4.1 bar
